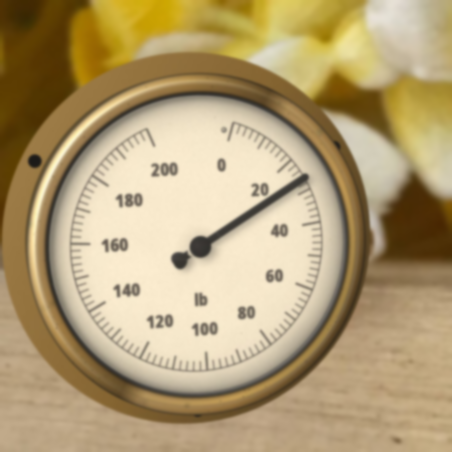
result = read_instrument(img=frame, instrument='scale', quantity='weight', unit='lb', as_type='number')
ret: 26 lb
